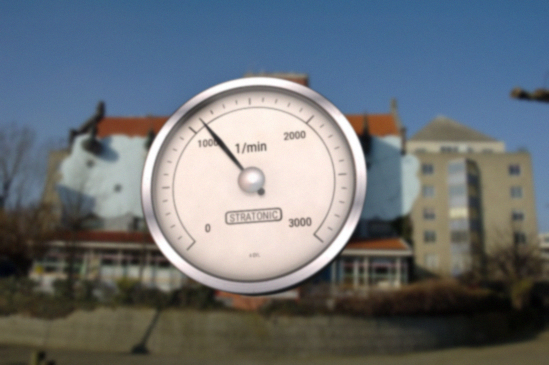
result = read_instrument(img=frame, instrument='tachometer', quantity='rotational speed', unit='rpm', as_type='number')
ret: 1100 rpm
